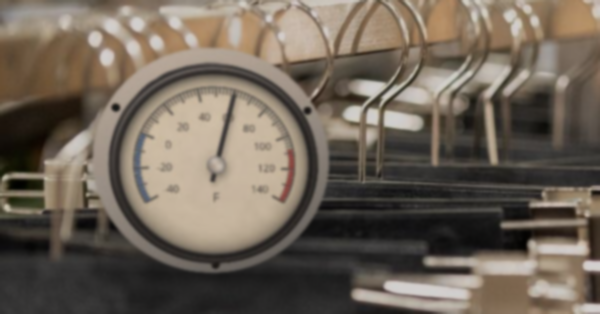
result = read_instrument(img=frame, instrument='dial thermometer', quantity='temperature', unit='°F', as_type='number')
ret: 60 °F
